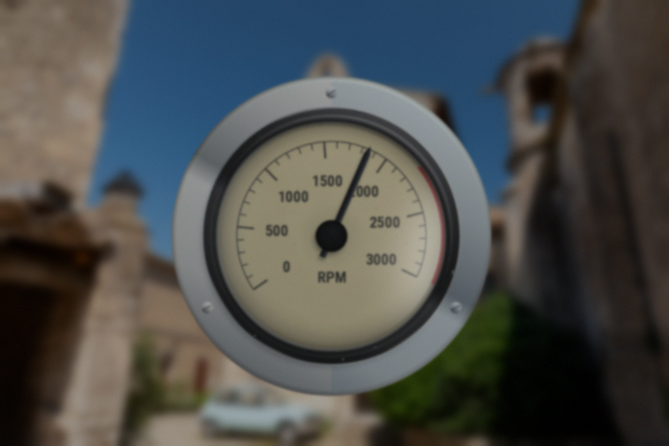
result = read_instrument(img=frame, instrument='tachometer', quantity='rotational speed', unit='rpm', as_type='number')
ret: 1850 rpm
